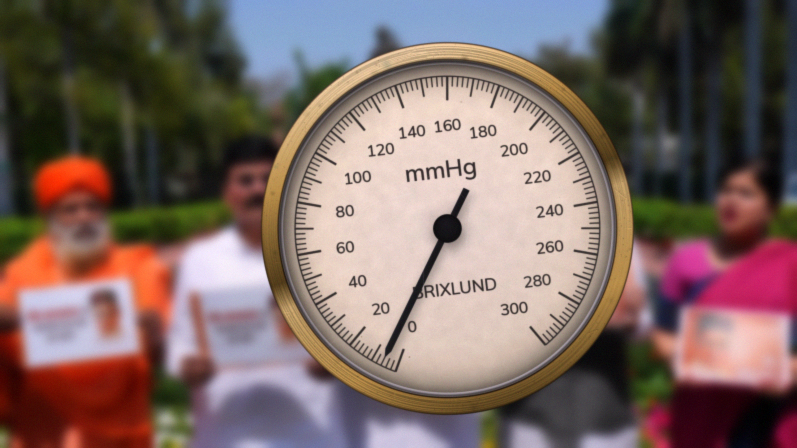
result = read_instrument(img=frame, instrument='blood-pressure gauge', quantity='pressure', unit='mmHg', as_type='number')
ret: 6 mmHg
